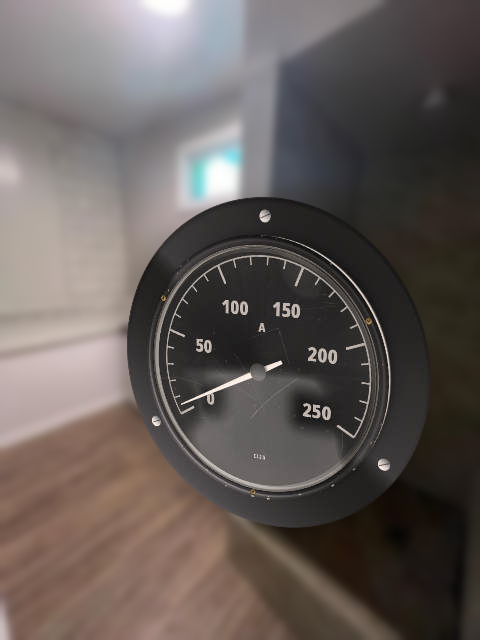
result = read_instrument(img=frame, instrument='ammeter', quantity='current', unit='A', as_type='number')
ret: 5 A
